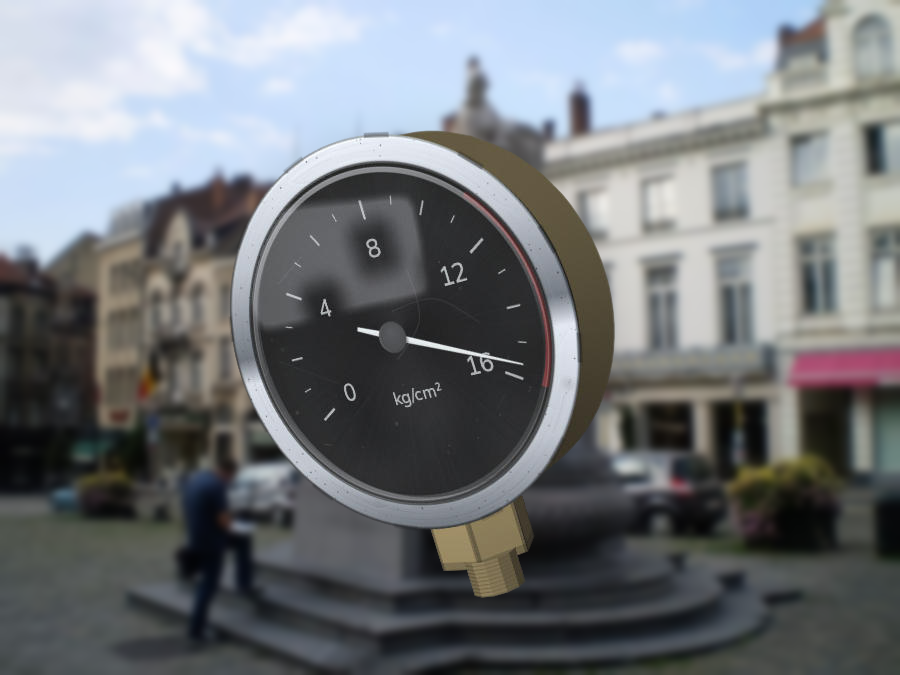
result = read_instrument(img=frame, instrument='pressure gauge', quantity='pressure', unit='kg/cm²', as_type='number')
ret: 15.5 kg/cm²
